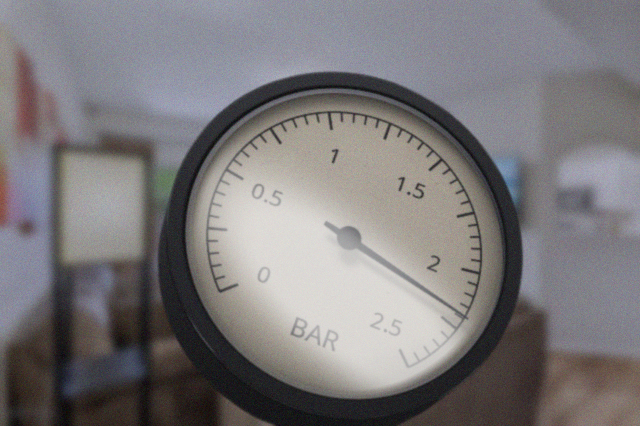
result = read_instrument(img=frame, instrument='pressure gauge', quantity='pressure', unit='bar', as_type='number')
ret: 2.2 bar
